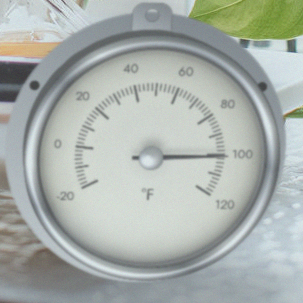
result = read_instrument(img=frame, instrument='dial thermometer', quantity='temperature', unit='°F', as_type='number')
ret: 100 °F
